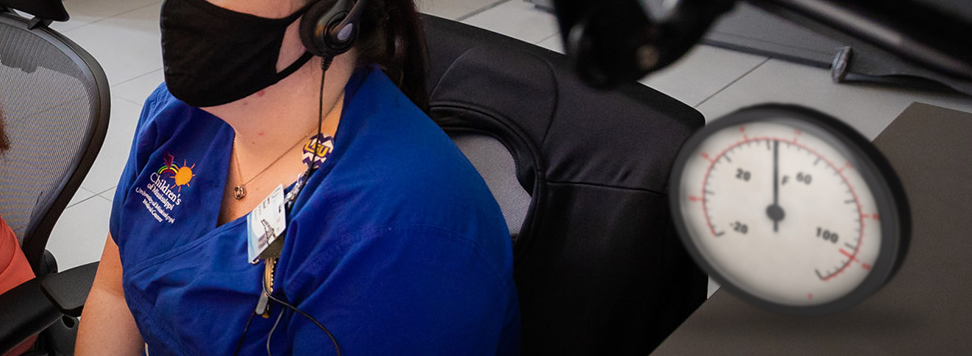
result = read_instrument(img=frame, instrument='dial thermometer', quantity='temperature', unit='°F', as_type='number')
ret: 44 °F
